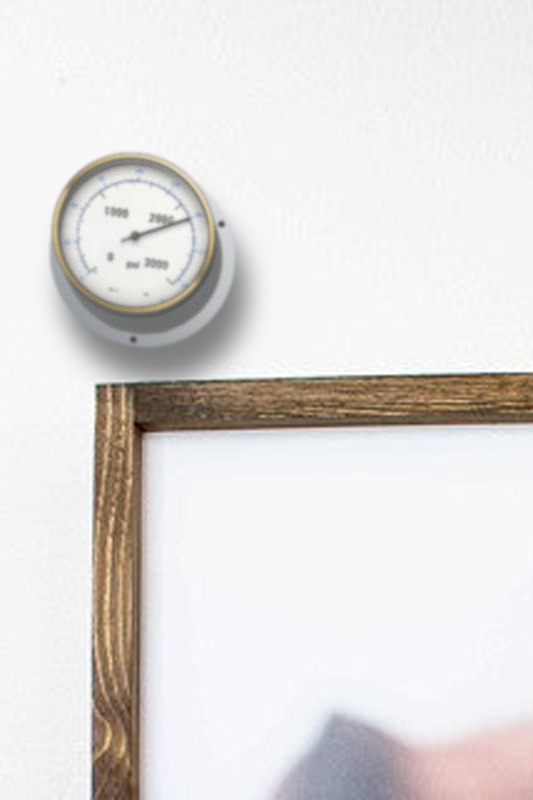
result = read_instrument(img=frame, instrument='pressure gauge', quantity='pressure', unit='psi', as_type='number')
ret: 2200 psi
